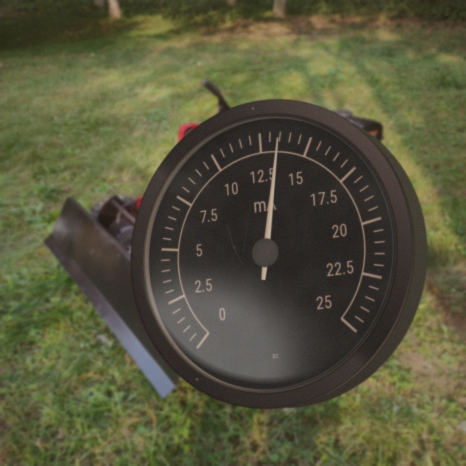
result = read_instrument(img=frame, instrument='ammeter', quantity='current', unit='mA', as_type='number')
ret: 13.5 mA
